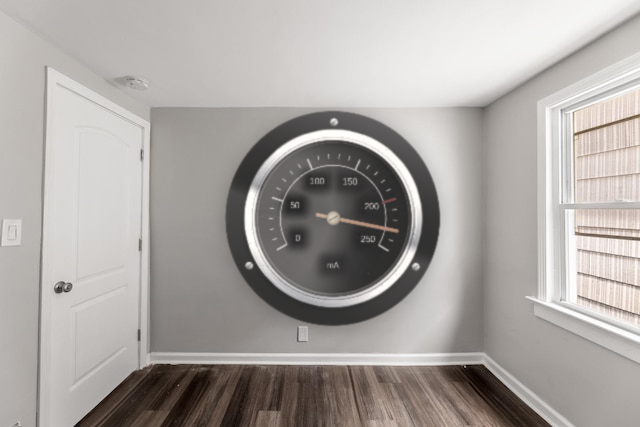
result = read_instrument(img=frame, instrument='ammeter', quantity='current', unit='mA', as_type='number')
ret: 230 mA
